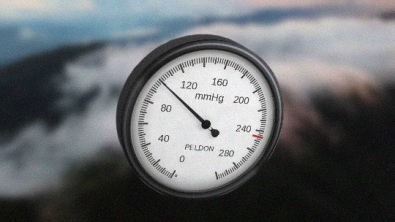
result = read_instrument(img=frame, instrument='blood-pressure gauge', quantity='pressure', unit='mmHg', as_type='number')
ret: 100 mmHg
